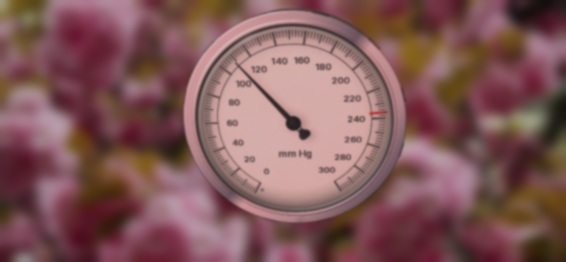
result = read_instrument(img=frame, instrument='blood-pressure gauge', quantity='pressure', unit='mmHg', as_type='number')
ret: 110 mmHg
